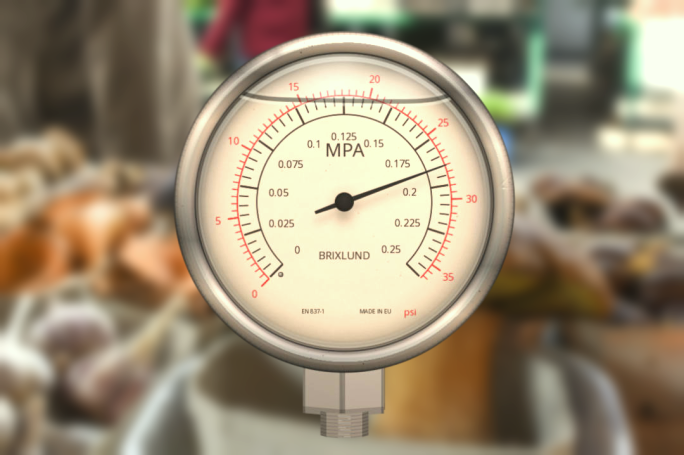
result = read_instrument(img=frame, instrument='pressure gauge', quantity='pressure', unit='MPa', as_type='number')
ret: 0.19 MPa
